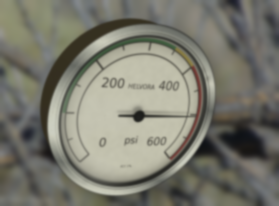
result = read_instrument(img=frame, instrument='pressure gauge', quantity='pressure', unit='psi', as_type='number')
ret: 500 psi
